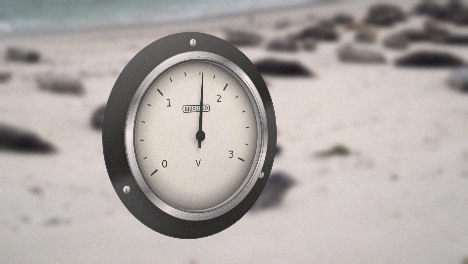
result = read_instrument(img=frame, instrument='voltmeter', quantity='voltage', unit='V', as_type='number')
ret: 1.6 V
